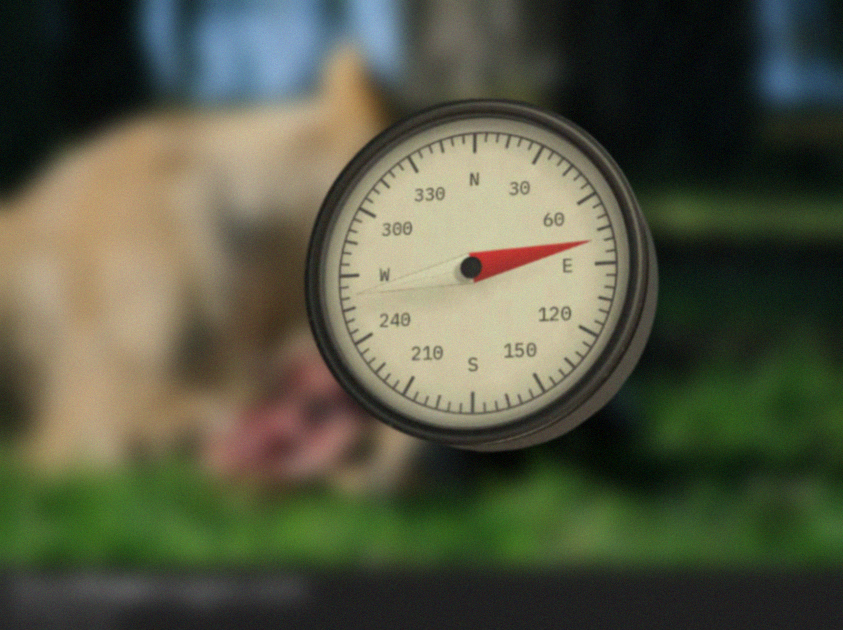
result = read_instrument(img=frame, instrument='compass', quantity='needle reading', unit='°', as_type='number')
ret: 80 °
